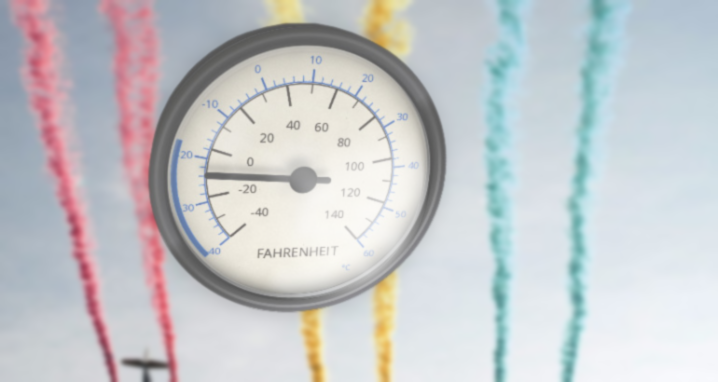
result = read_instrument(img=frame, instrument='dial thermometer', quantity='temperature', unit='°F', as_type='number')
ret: -10 °F
